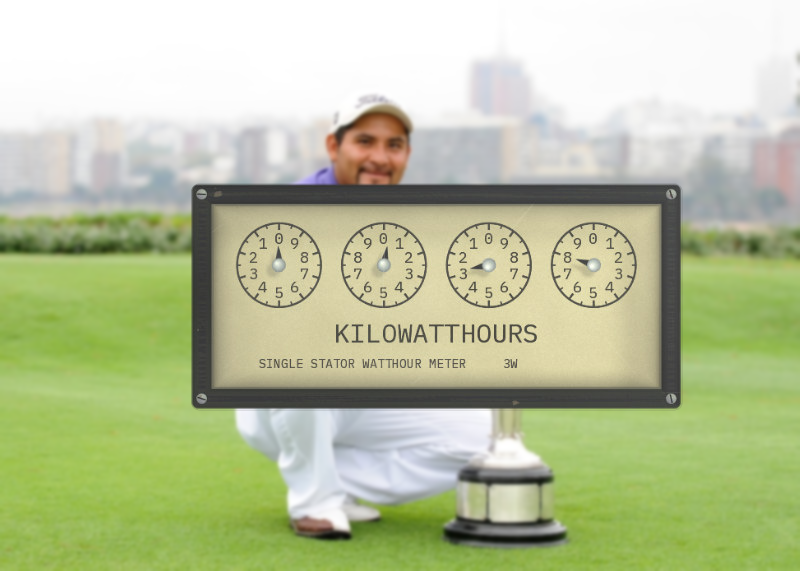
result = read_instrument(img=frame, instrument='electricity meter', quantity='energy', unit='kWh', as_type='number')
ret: 28 kWh
